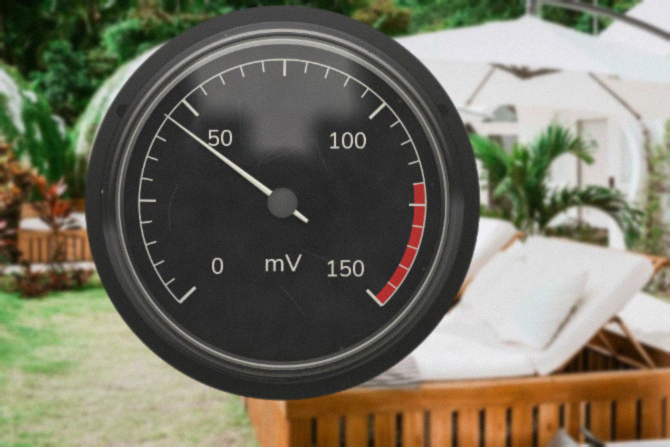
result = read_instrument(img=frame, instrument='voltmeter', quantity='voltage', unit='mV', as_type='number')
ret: 45 mV
